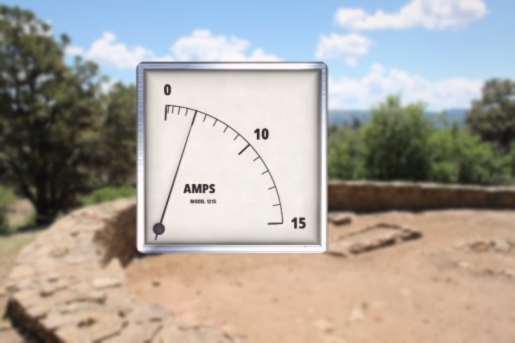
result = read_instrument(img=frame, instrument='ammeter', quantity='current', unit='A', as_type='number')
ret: 5 A
